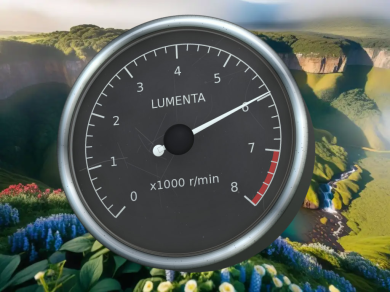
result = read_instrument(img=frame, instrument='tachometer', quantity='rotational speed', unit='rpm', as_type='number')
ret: 6000 rpm
